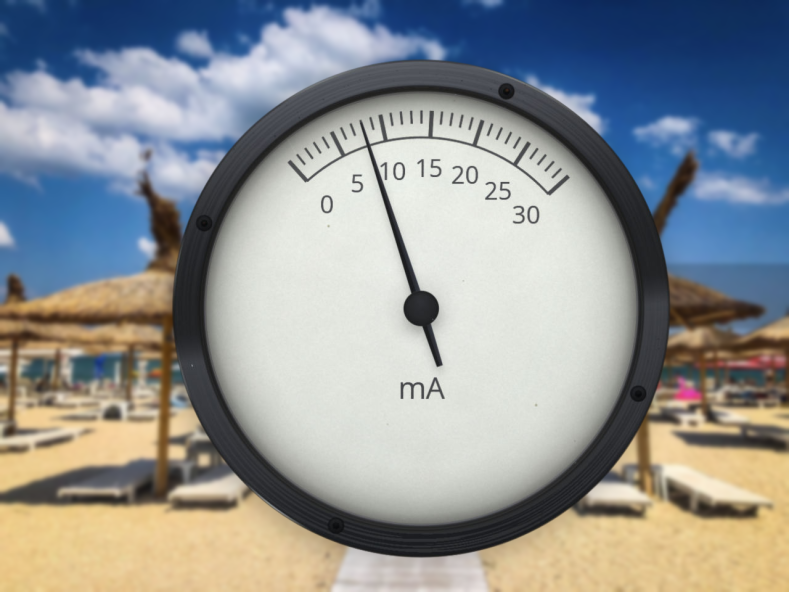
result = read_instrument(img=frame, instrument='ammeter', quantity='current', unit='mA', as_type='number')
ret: 8 mA
